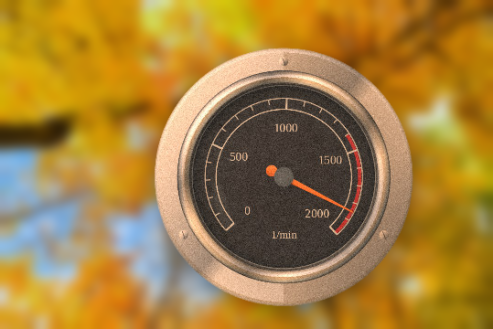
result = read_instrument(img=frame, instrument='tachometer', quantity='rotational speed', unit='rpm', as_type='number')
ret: 1850 rpm
